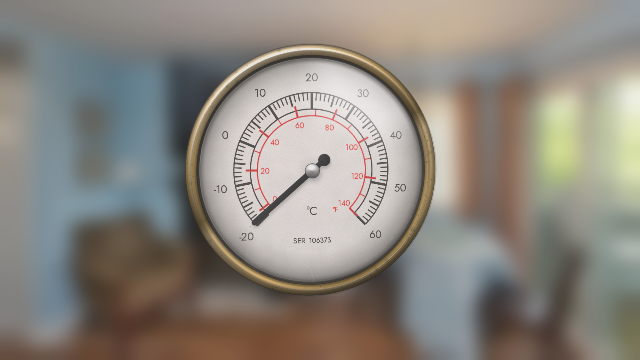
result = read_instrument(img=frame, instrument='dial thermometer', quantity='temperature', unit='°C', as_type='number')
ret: -19 °C
